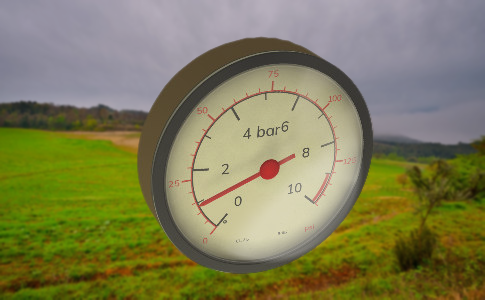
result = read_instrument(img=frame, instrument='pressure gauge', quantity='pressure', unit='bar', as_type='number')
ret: 1 bar
